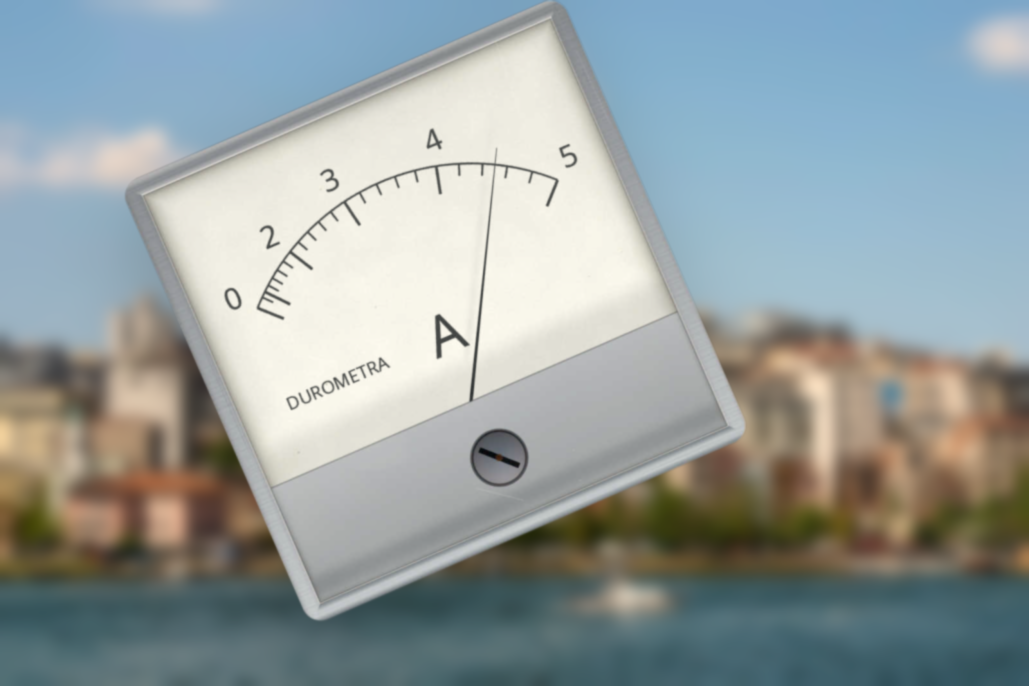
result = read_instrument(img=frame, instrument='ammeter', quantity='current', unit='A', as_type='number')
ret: 4.5 A
